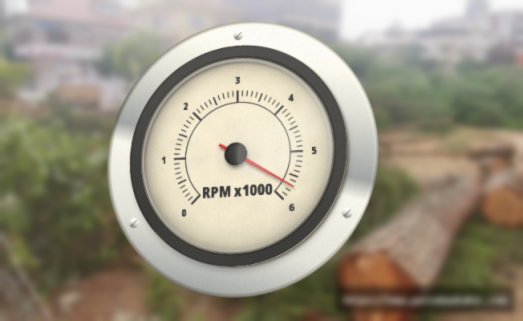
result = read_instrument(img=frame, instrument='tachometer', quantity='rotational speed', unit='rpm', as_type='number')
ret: 5700 rpm
